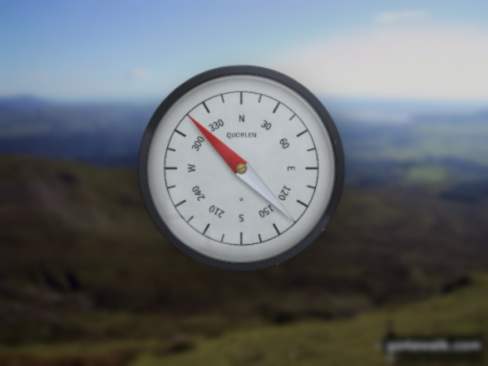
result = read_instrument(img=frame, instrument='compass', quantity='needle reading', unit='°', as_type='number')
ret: 315 °
